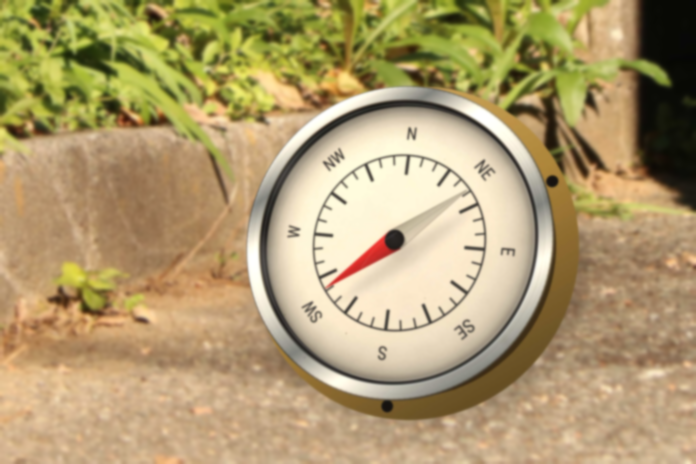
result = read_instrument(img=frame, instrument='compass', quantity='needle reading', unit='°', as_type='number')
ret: 230 °
